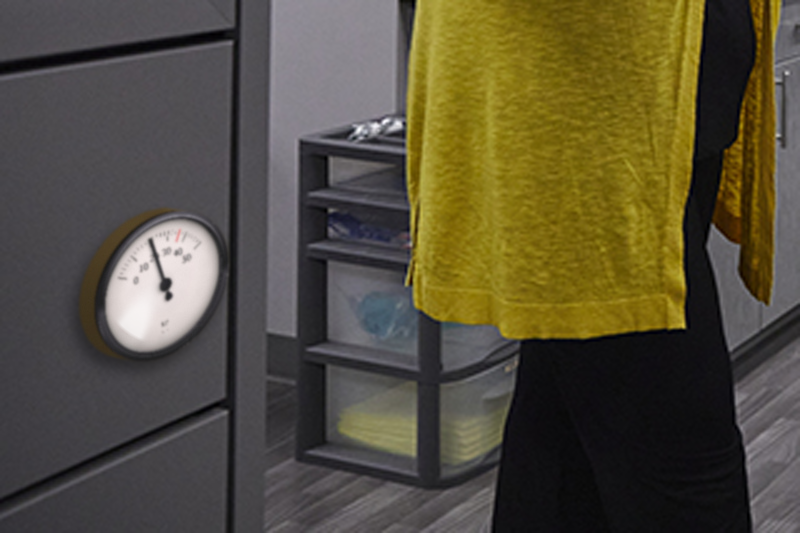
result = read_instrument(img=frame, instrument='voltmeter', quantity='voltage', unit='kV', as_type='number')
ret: 20 kV
